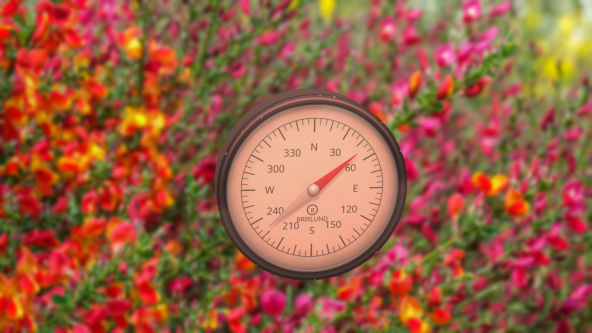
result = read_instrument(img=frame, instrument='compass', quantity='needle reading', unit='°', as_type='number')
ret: 50 °
